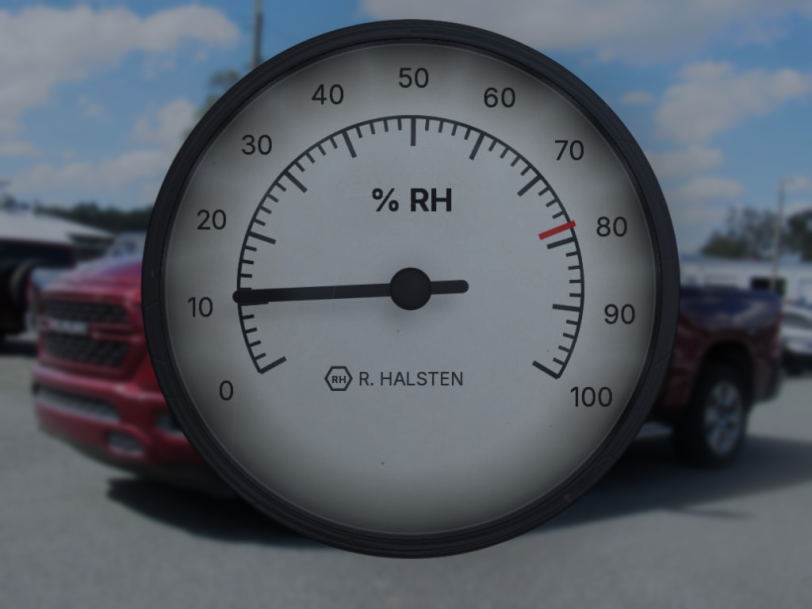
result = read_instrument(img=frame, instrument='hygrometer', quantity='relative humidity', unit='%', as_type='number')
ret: 11 %
